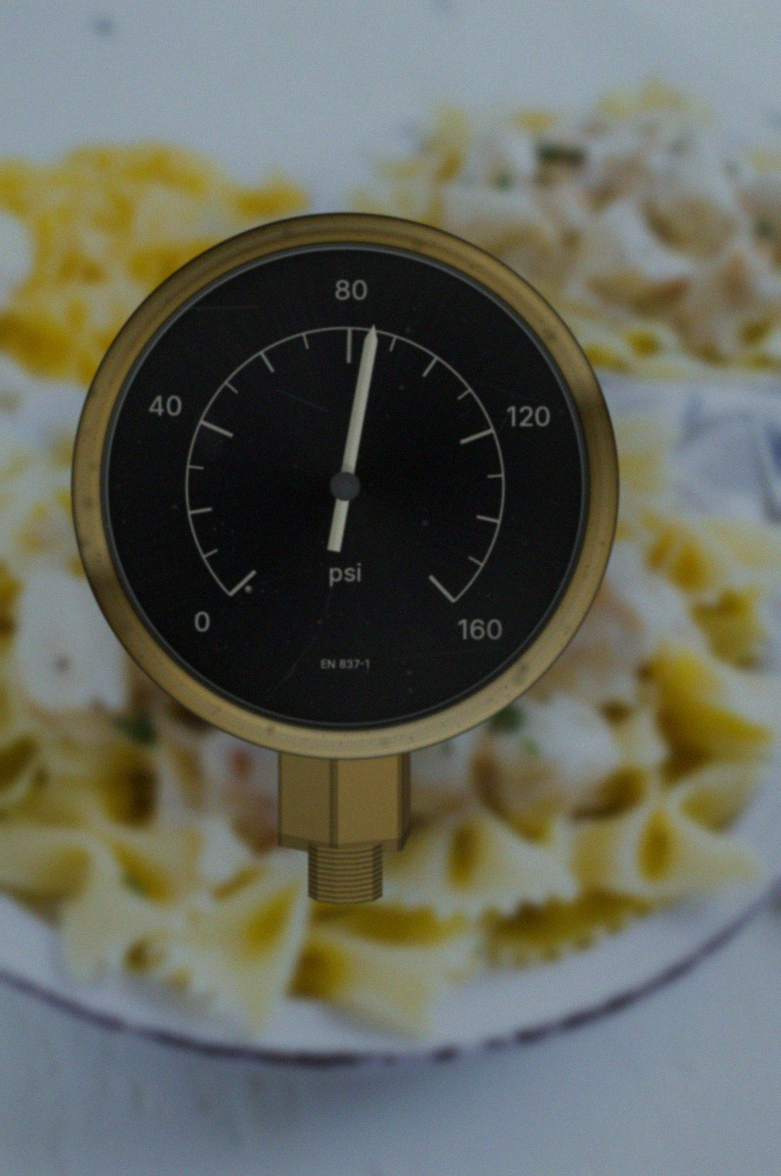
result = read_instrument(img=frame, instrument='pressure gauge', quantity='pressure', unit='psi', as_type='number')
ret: 85 psi
